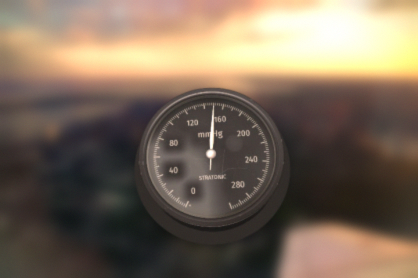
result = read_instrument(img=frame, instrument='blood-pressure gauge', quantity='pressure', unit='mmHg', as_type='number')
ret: 150 mmHg
